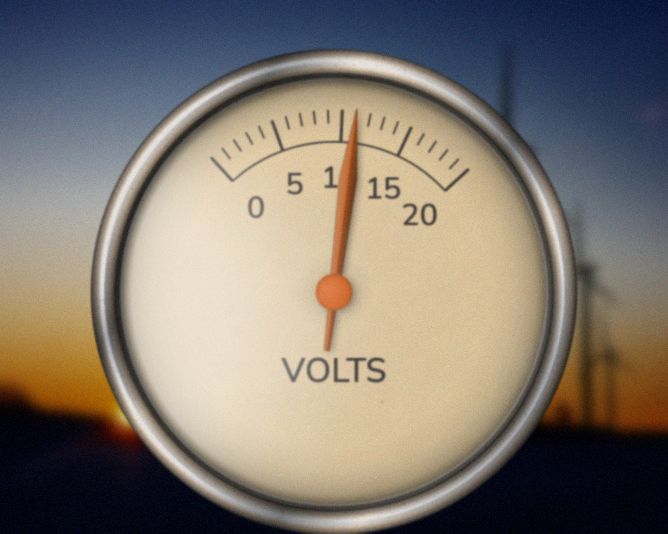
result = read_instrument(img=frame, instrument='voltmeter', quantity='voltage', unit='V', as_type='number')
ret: 11 V
